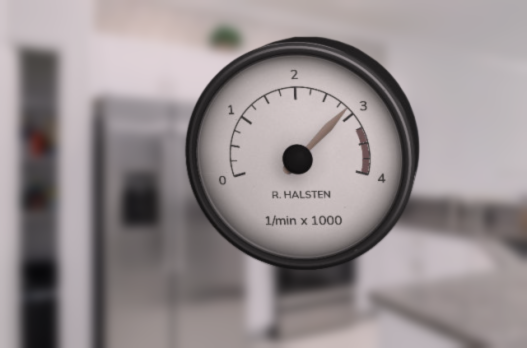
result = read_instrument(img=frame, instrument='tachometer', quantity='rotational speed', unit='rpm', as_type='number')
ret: 2875 rpm
